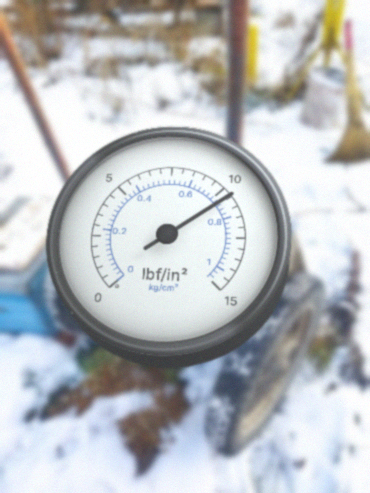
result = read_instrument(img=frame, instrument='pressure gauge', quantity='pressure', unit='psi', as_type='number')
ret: 10.5 psi
